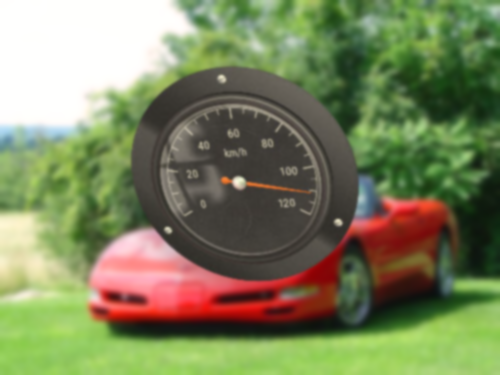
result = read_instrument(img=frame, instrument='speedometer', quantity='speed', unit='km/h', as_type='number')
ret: 110 km/h
